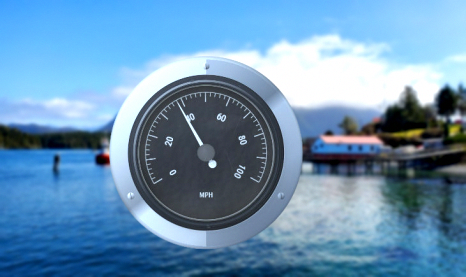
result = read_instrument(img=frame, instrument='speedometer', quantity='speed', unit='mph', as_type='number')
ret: 38 mph
